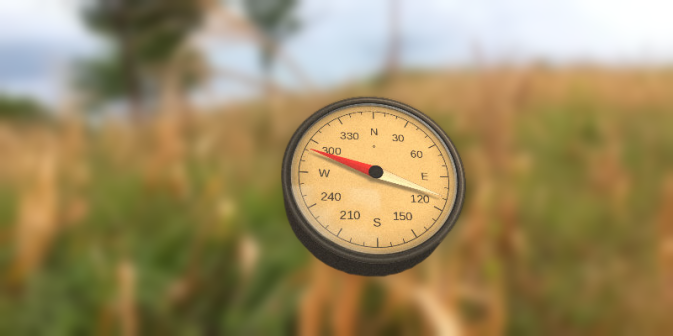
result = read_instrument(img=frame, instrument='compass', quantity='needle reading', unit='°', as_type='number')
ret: 290 °
